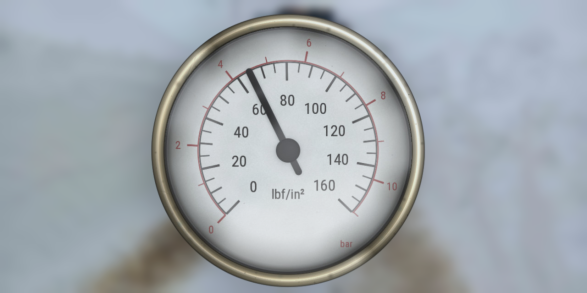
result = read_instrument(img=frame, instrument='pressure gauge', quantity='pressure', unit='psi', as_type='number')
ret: 65 psi
